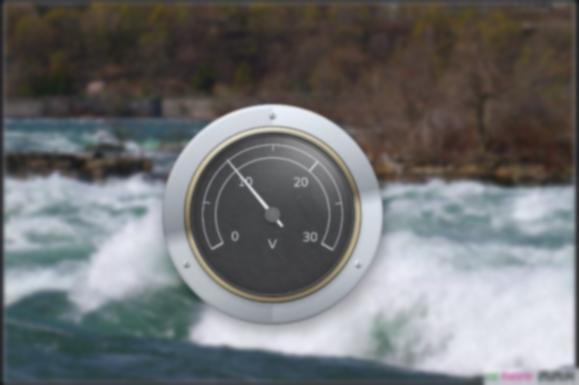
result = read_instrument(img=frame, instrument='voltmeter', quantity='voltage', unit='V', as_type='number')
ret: 10 V
